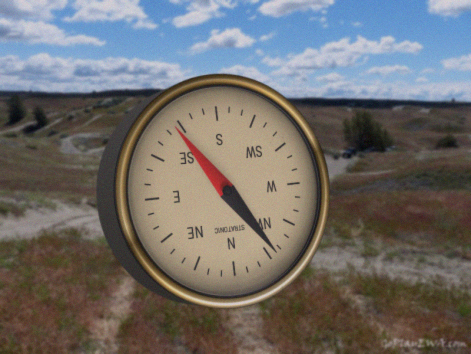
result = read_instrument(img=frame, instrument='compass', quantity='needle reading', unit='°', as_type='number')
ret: 145 °
